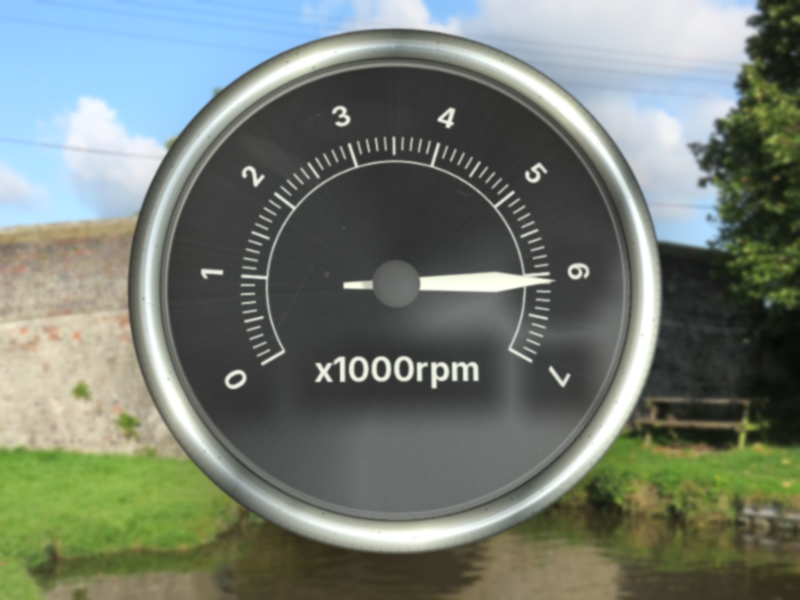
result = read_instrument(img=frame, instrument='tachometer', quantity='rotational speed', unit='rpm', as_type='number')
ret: 6100 rpm
